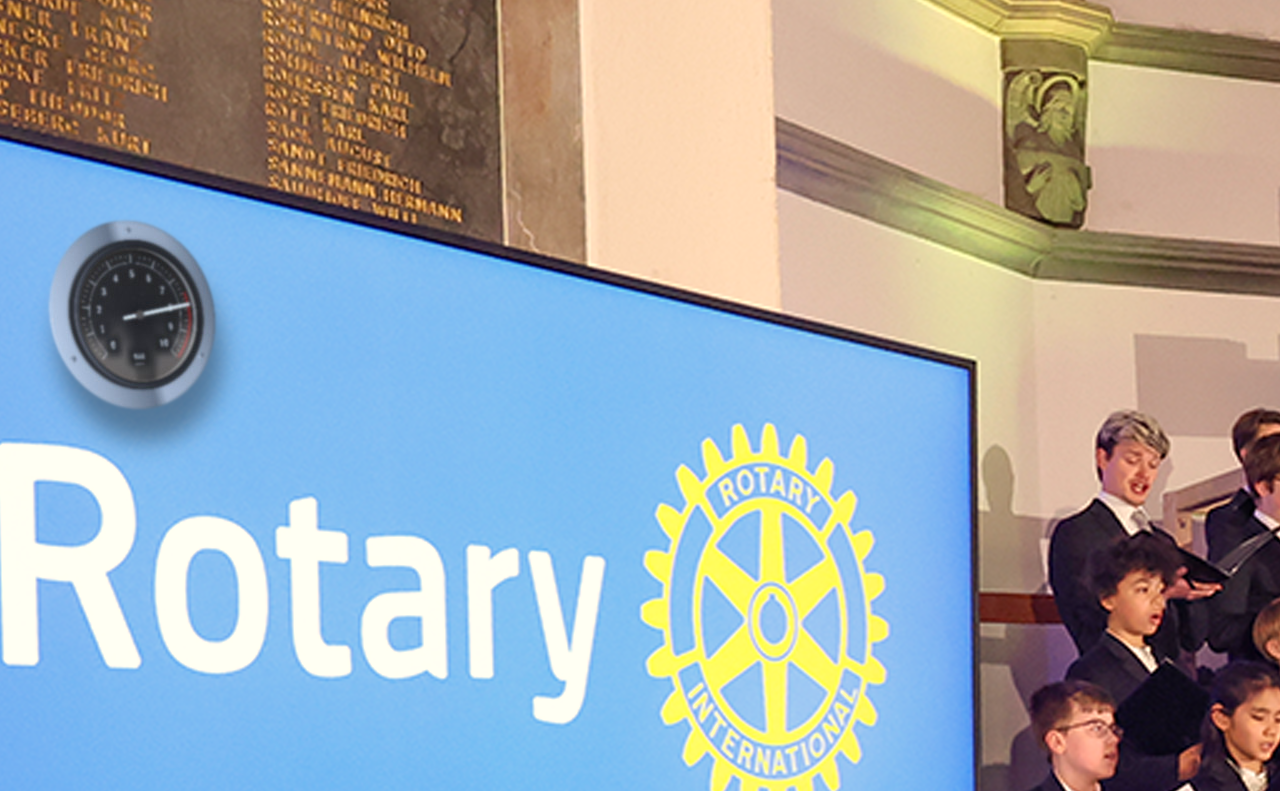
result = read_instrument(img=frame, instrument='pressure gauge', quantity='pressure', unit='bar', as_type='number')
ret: 8 bar
